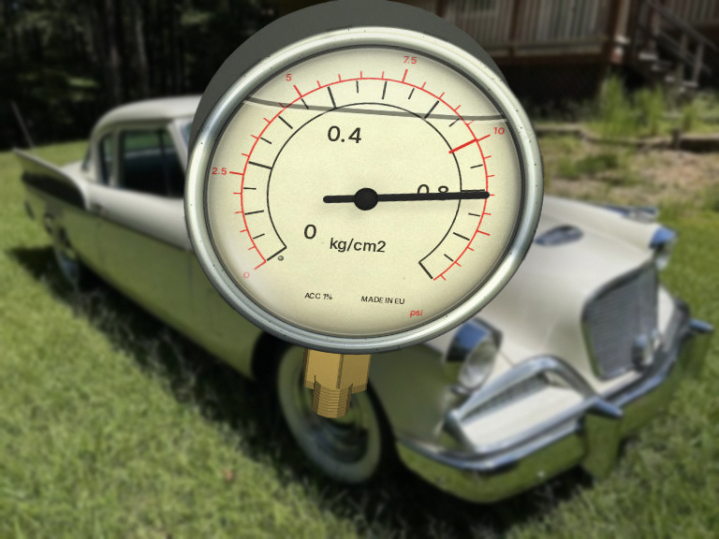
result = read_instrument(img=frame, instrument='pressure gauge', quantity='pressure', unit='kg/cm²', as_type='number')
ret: 0.8 kg/cm²
